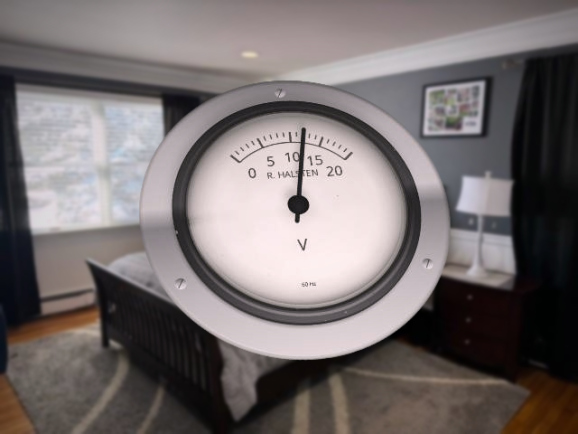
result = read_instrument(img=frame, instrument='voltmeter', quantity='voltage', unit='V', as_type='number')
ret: 12 V
